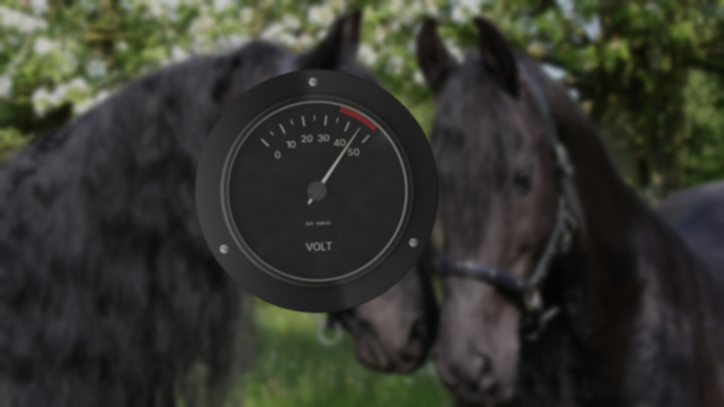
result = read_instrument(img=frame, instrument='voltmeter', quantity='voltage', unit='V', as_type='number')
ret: 45 V
